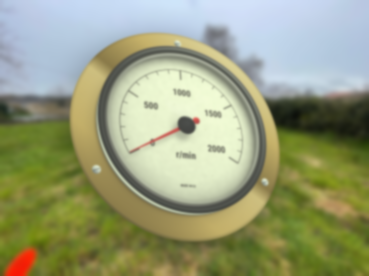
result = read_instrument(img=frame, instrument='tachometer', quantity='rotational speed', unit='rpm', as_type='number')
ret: 0 rpm
